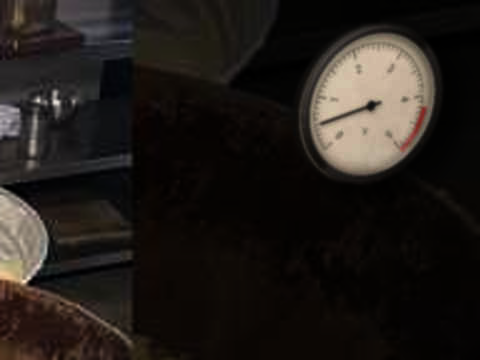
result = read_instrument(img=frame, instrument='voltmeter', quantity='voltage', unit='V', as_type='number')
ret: 0.5 V
